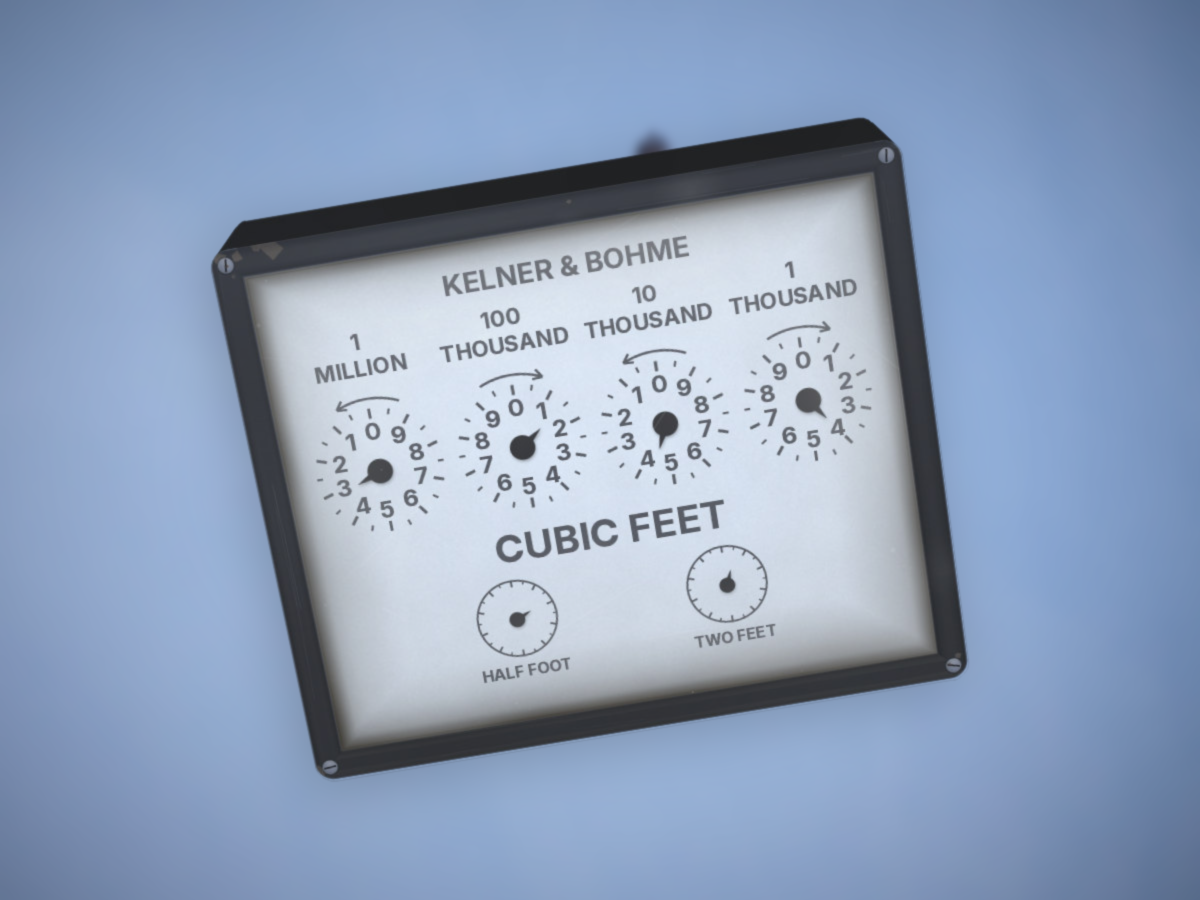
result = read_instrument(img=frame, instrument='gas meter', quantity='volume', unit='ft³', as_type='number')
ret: 314400 ft³
